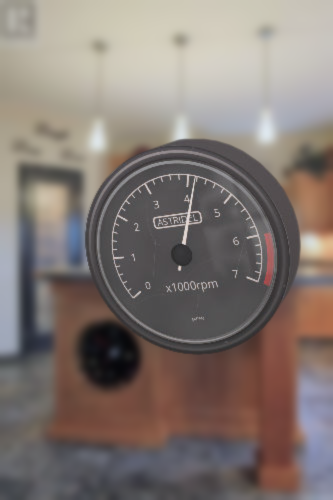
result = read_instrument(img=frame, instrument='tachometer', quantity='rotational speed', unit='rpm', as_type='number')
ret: 4200 rpm
